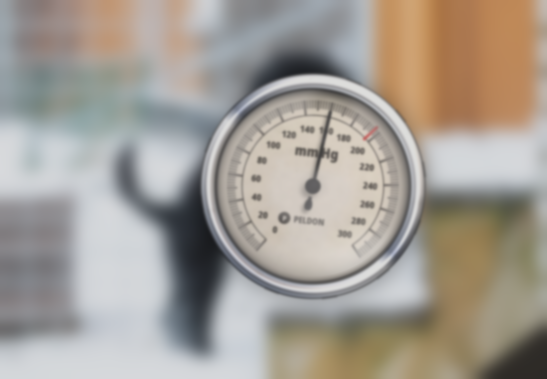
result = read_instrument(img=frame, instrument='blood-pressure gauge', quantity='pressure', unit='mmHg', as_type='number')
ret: 160 mmHg
